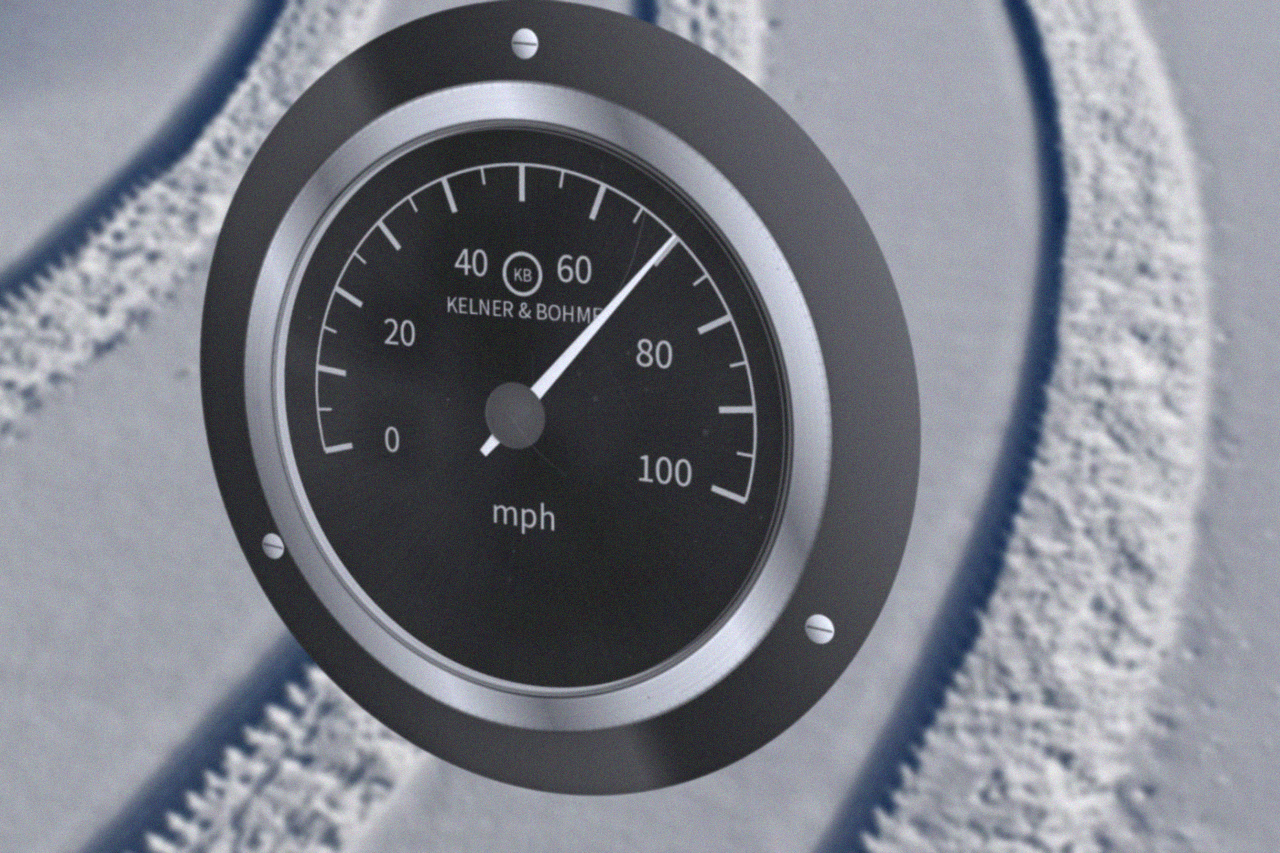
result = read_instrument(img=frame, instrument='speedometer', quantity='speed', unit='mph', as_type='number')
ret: 70 mph
